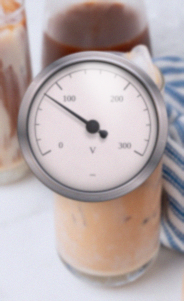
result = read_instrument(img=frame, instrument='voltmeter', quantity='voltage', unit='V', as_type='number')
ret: 80 V
